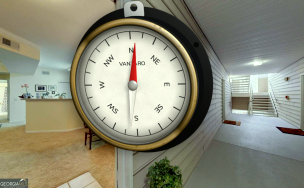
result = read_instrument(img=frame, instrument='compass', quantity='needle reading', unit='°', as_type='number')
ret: 7.5 °
